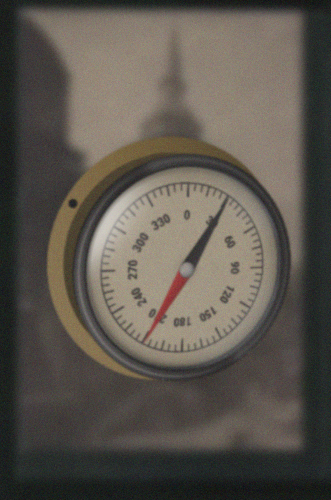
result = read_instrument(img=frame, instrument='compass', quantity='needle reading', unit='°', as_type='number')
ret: 210 °
